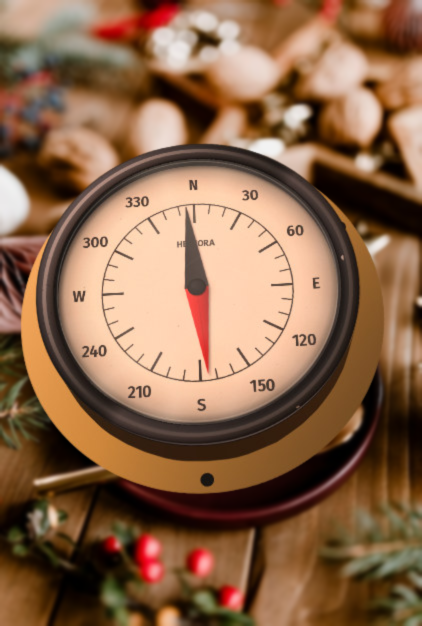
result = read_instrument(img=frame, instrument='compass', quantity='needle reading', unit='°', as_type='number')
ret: 175 °
